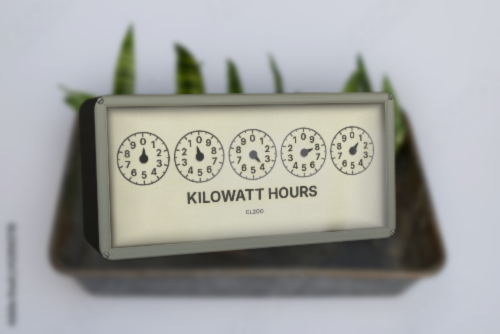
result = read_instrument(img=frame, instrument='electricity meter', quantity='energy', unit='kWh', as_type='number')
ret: 381 kWh
